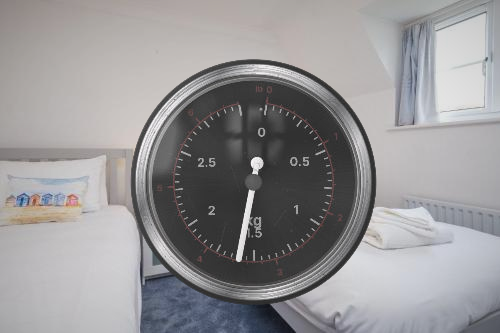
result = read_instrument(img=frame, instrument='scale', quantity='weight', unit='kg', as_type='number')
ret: 1.6 kg
